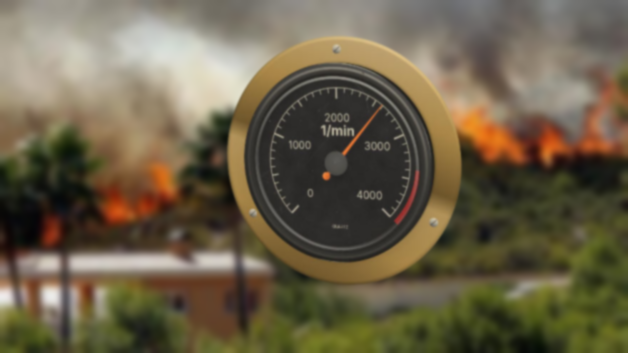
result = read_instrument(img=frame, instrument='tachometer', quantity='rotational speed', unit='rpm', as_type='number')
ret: 2600 rpm
